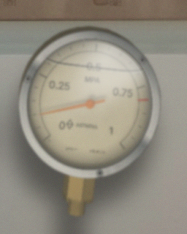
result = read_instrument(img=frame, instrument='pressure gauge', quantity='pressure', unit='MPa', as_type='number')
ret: 0.1 MPa
